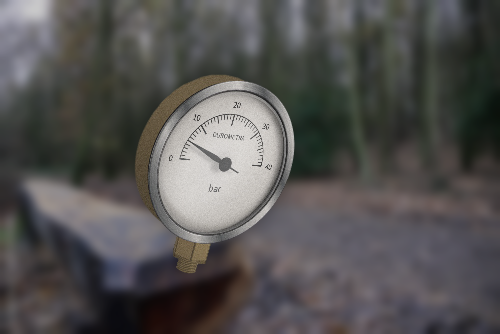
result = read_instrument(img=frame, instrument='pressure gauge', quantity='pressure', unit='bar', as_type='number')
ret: 5 bar
